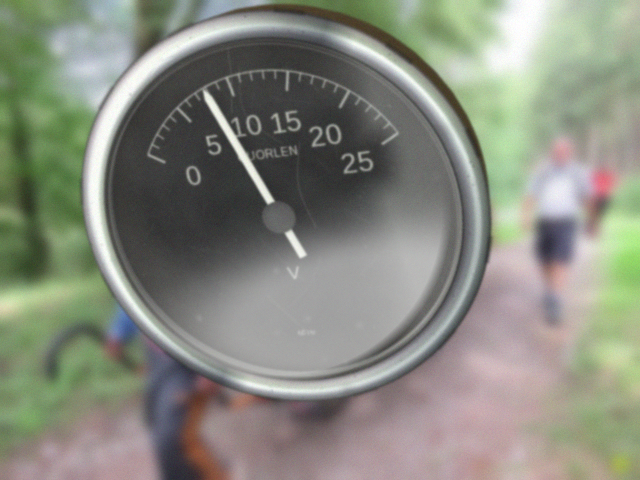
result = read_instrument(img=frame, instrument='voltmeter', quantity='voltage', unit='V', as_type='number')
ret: 8 V
